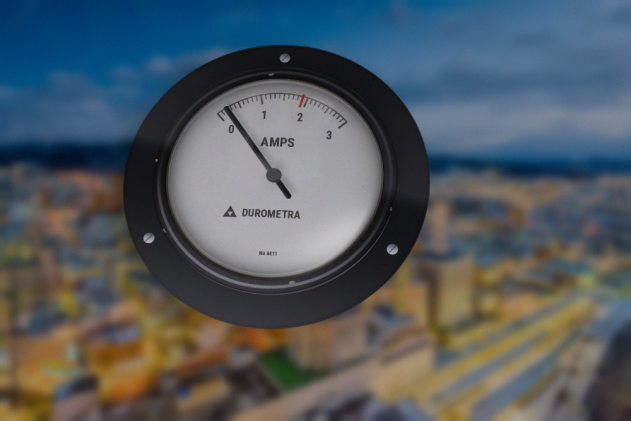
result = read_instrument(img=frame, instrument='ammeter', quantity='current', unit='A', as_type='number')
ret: 0.2 A
